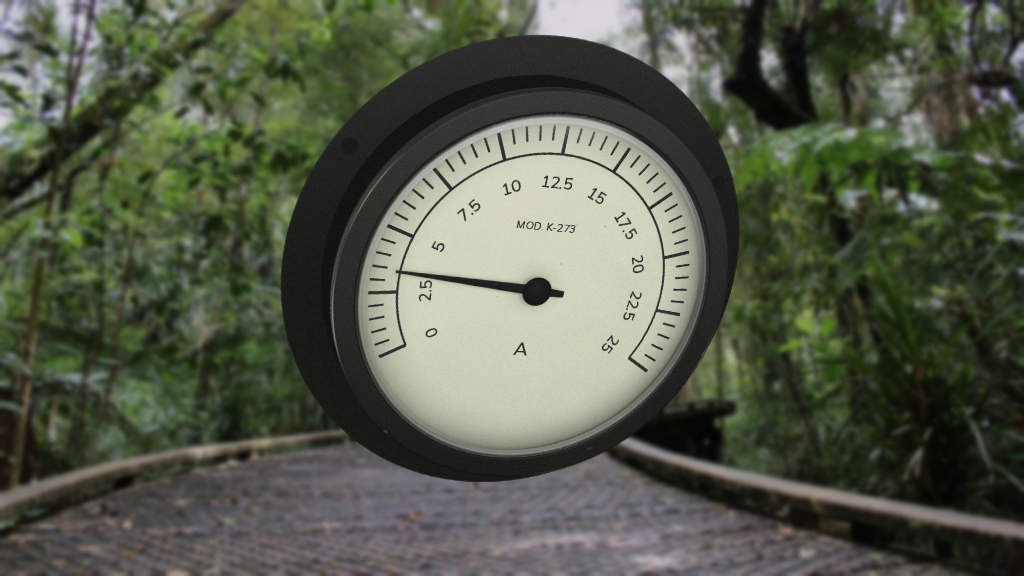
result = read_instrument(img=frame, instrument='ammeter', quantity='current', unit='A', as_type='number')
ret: 3.5 A
